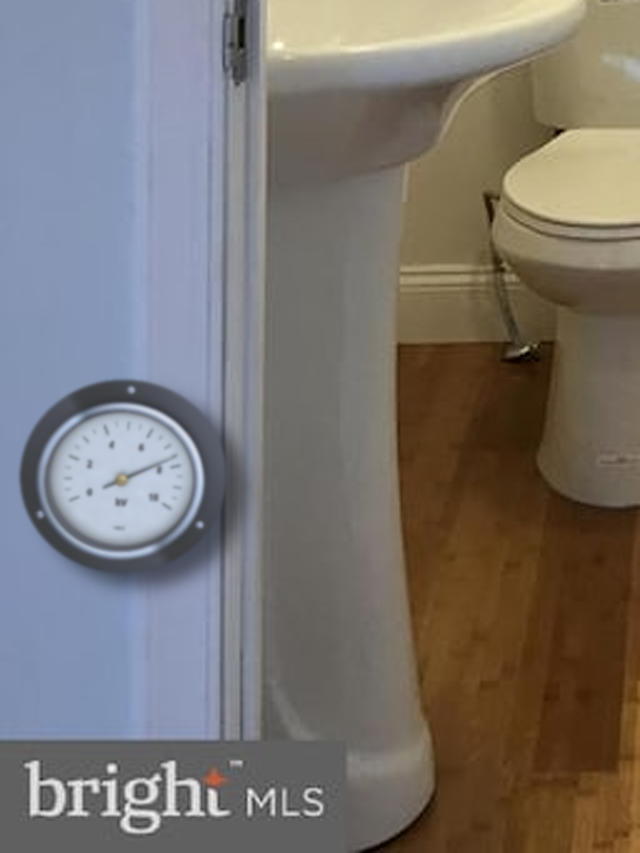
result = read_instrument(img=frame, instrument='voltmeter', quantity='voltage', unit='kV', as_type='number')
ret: 7.5 kV
